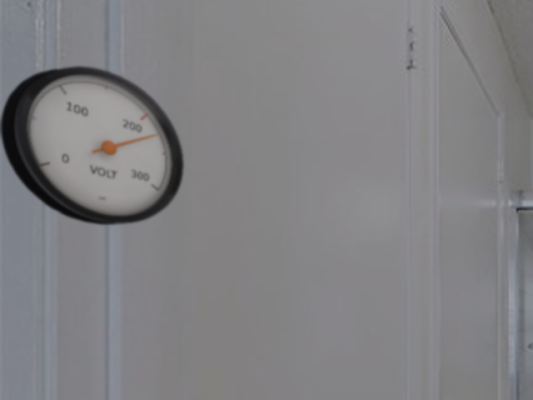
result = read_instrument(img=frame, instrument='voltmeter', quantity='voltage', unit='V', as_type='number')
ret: 225 V
